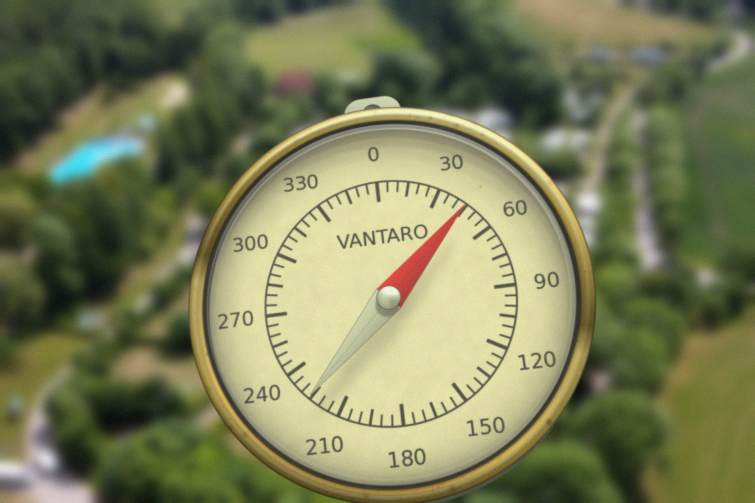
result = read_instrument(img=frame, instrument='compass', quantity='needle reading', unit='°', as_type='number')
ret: 45 °
